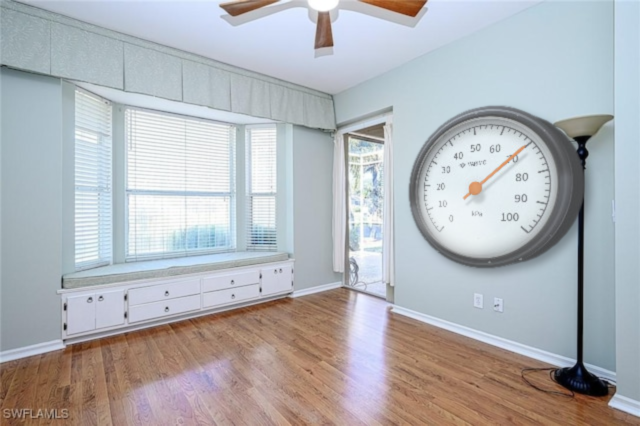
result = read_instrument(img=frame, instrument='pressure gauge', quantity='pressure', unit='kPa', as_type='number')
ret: 70 kPa
